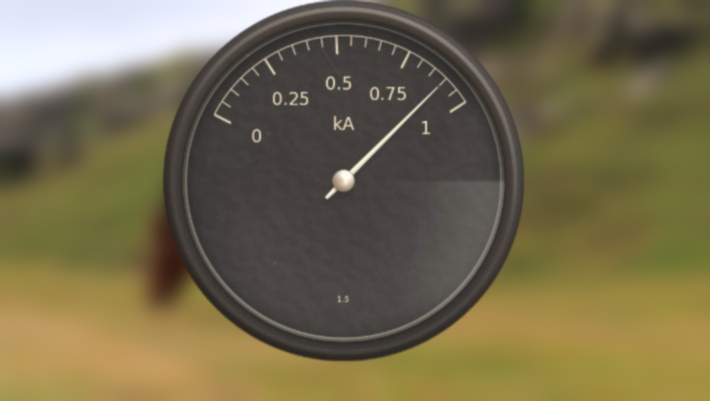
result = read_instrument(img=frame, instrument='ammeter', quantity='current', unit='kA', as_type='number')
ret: 0.9 kA
